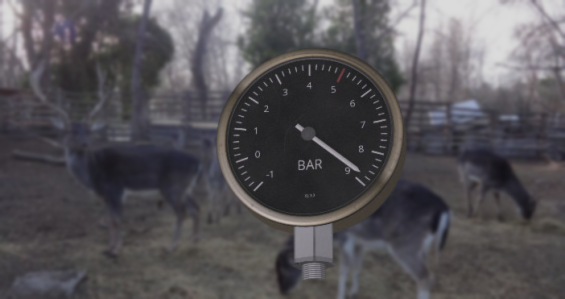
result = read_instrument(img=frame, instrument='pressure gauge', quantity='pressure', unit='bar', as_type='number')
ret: 8.8 bar
